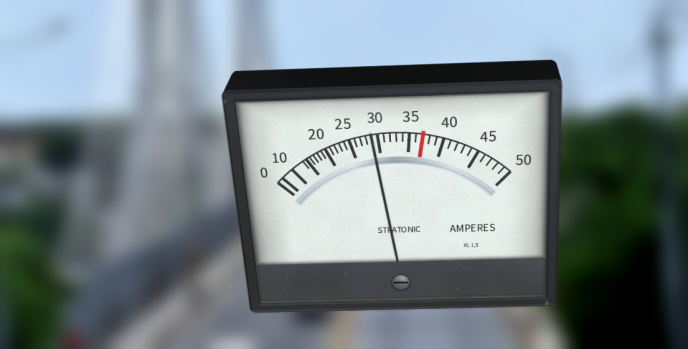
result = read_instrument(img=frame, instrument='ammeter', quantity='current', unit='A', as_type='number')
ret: 29 A
